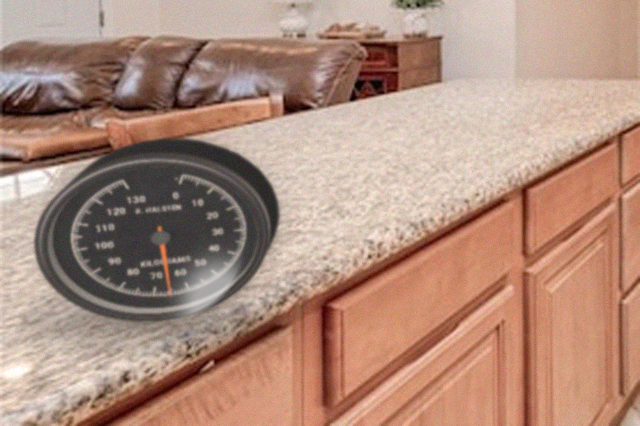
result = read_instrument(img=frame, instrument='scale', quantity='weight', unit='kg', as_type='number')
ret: 65 kg
